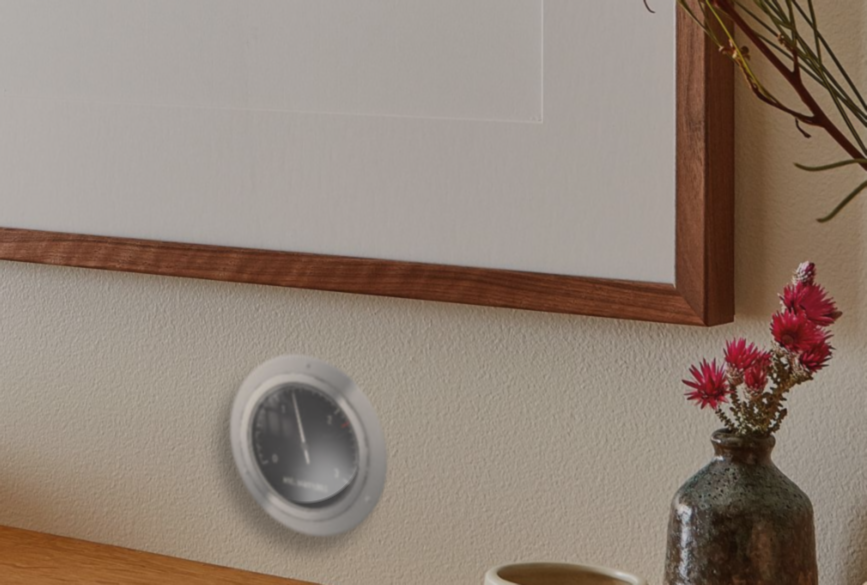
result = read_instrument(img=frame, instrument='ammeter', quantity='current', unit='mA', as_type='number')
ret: 1.3 mA
